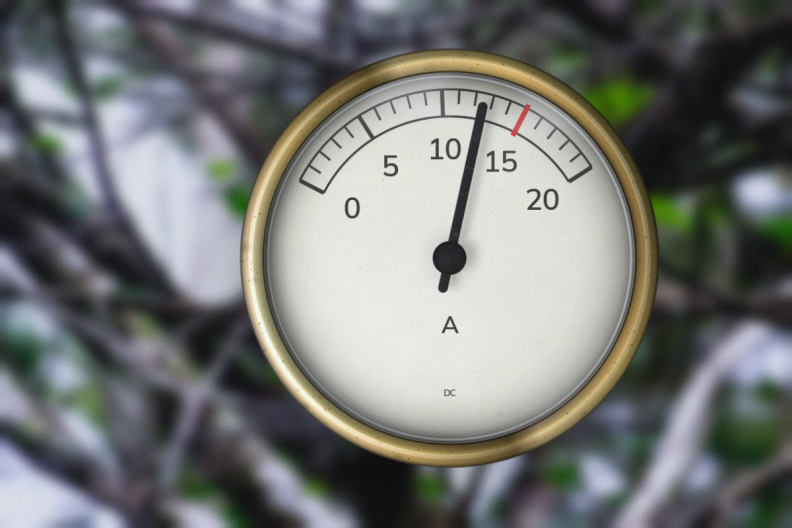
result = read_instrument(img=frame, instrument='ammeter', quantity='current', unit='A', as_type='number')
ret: 12.5 A
